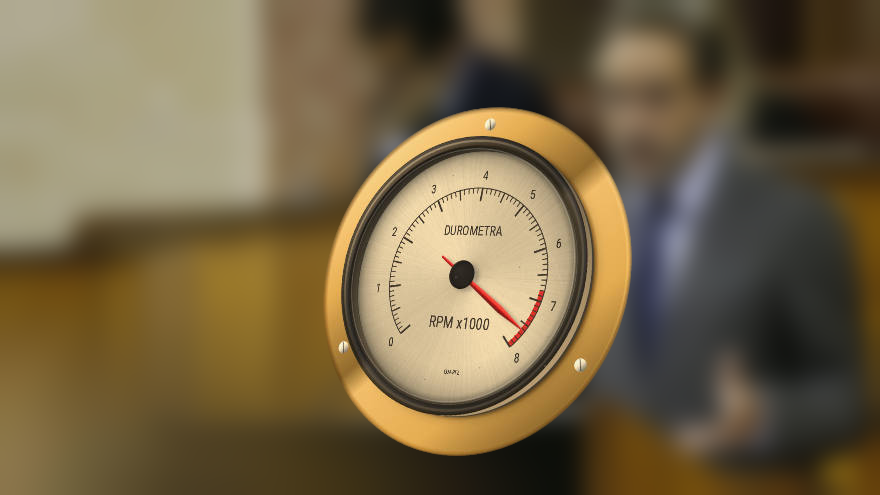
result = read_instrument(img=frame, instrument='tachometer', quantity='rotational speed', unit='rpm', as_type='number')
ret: 7600 rpm
